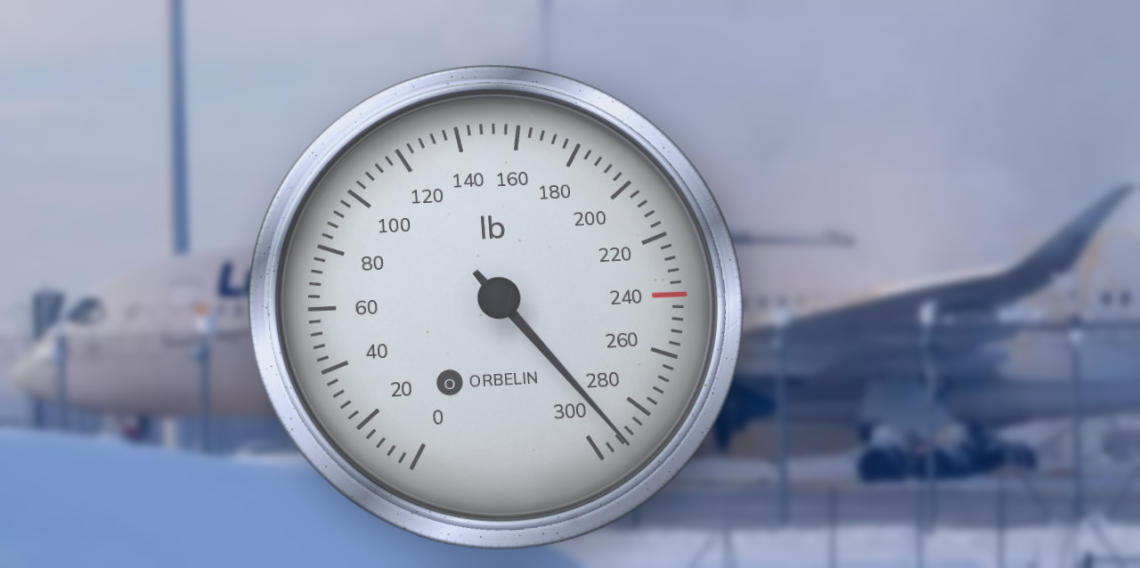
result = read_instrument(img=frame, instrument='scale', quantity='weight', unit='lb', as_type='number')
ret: 292 lb
